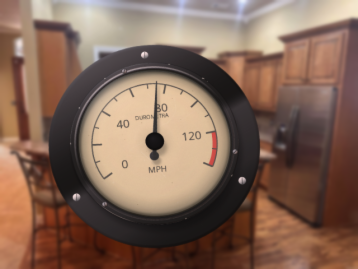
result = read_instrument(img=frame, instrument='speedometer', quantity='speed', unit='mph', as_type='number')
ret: 75 mph
